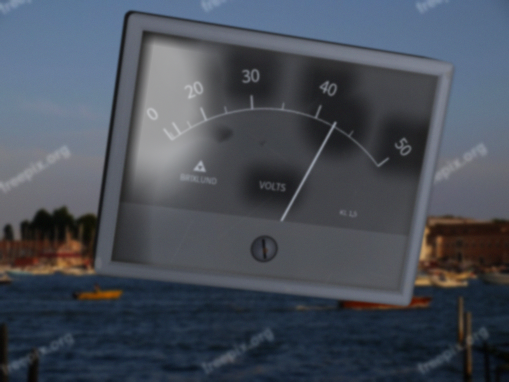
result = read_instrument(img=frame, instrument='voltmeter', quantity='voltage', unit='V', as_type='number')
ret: 42.5 V
